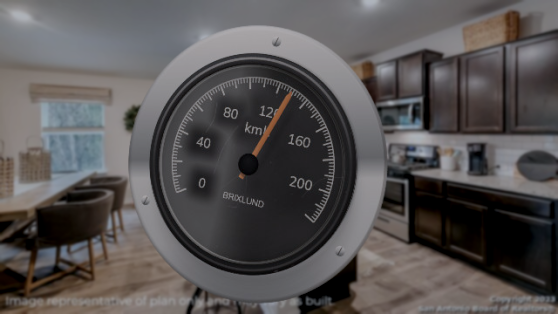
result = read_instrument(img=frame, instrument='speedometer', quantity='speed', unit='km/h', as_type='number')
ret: 130 km/h
